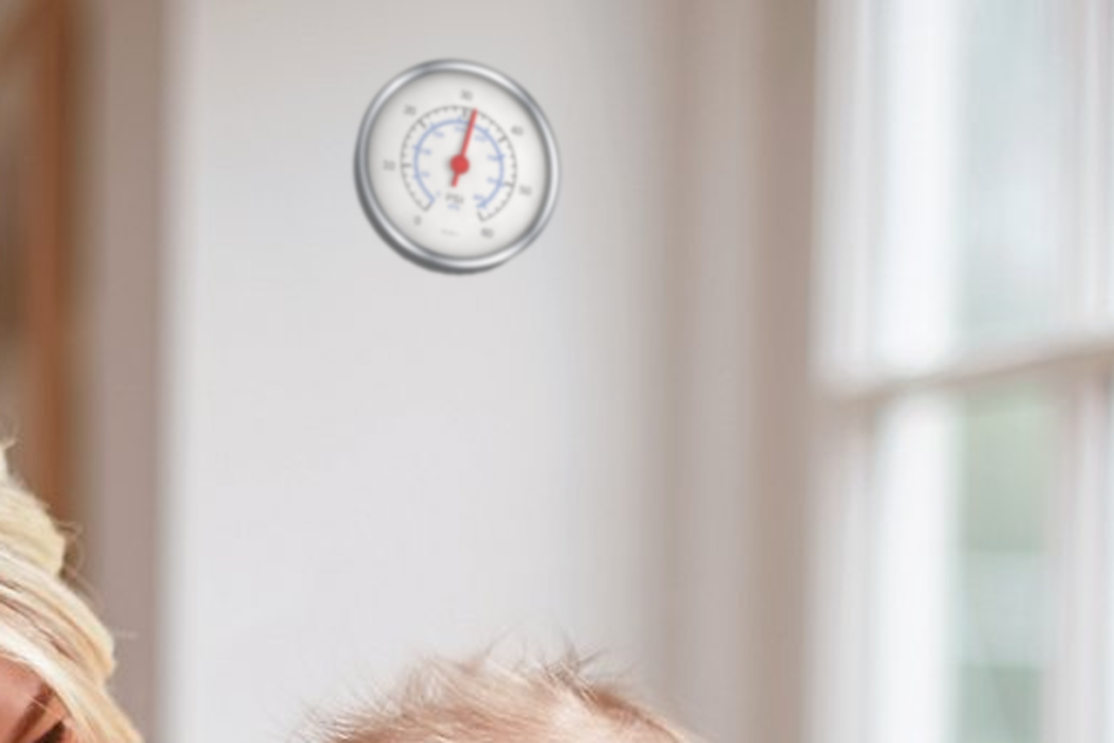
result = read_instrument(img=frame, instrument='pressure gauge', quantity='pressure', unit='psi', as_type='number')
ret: 32 psi
